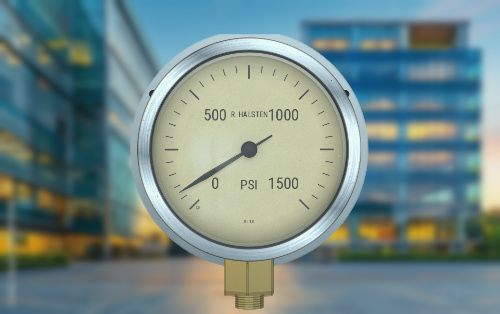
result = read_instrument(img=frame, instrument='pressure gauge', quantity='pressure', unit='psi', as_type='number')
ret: 75 psi
